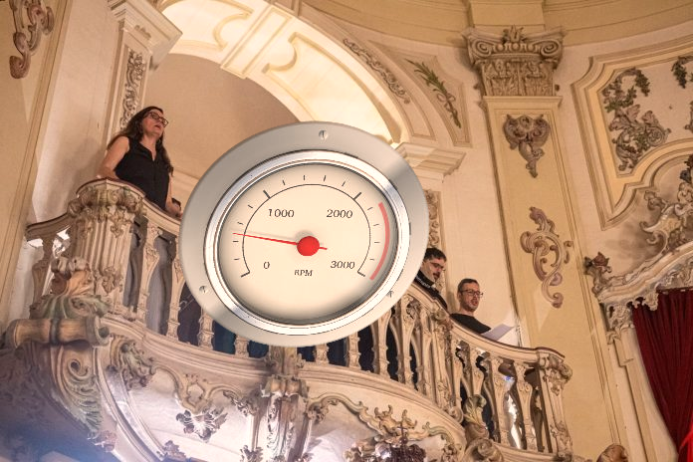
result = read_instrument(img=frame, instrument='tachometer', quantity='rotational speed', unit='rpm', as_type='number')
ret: 500 rpm
